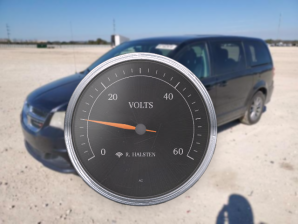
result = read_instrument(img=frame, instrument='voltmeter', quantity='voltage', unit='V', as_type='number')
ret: 10 V
